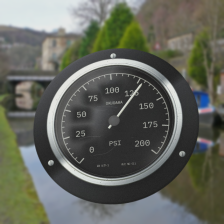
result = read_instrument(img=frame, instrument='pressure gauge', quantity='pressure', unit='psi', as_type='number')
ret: 130 psi
